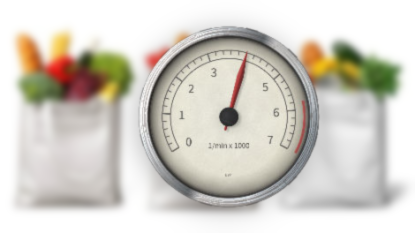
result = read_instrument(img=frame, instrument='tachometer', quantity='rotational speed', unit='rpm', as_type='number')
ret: 4000 rpm
